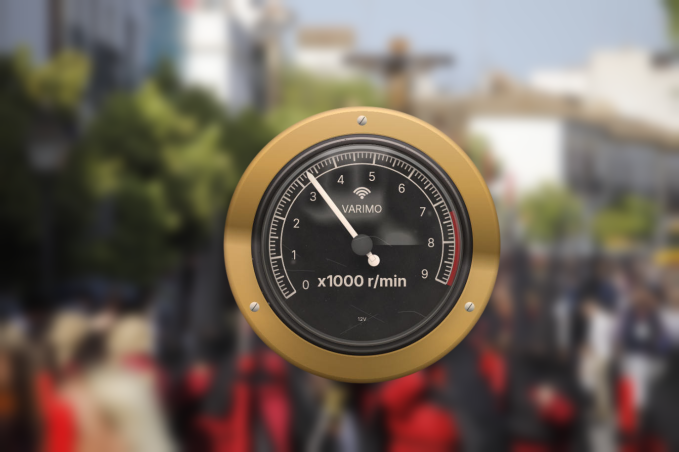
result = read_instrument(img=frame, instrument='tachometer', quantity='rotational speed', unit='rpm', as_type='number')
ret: 3300 rpm
